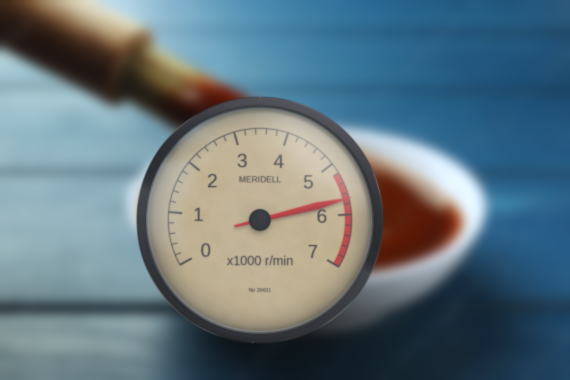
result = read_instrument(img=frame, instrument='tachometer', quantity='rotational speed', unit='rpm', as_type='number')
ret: 5700 rpm
